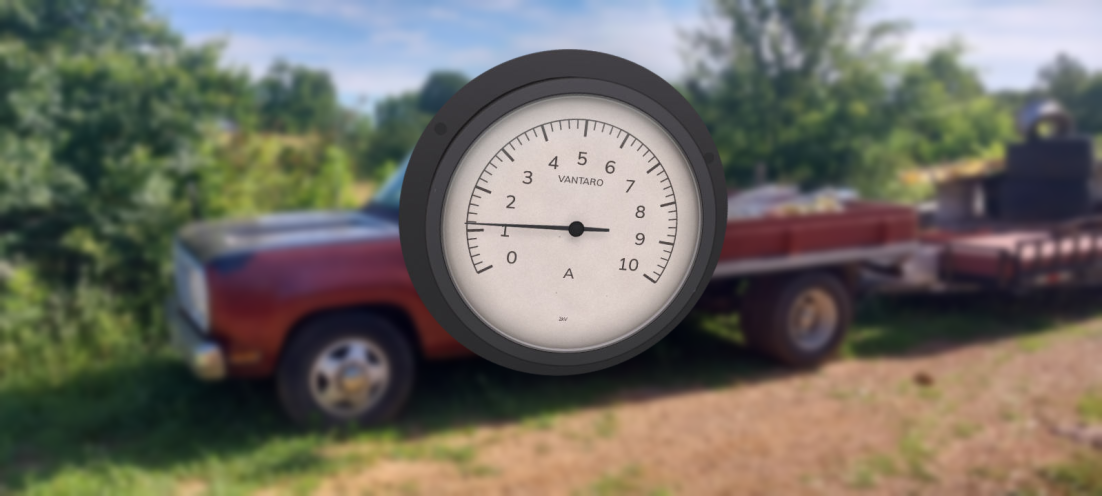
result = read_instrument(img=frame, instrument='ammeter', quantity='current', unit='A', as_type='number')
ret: 1.2 A
